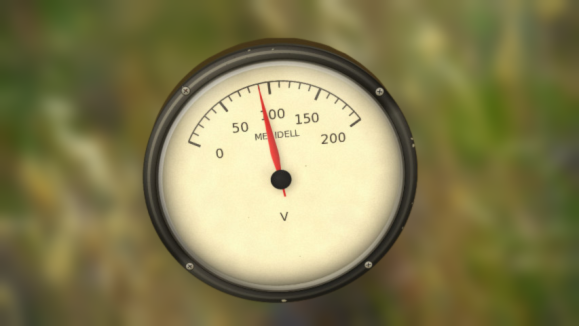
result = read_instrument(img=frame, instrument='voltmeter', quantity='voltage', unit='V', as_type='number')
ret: 90 V
